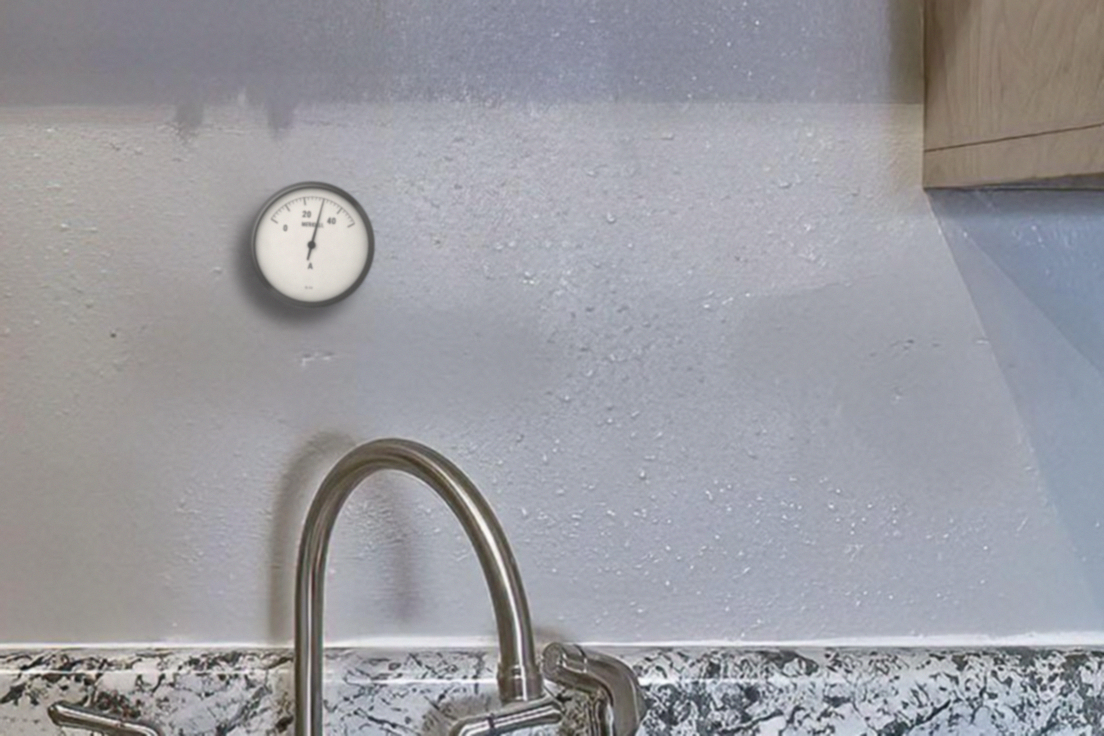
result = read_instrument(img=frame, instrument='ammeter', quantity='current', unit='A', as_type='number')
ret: 30 A
